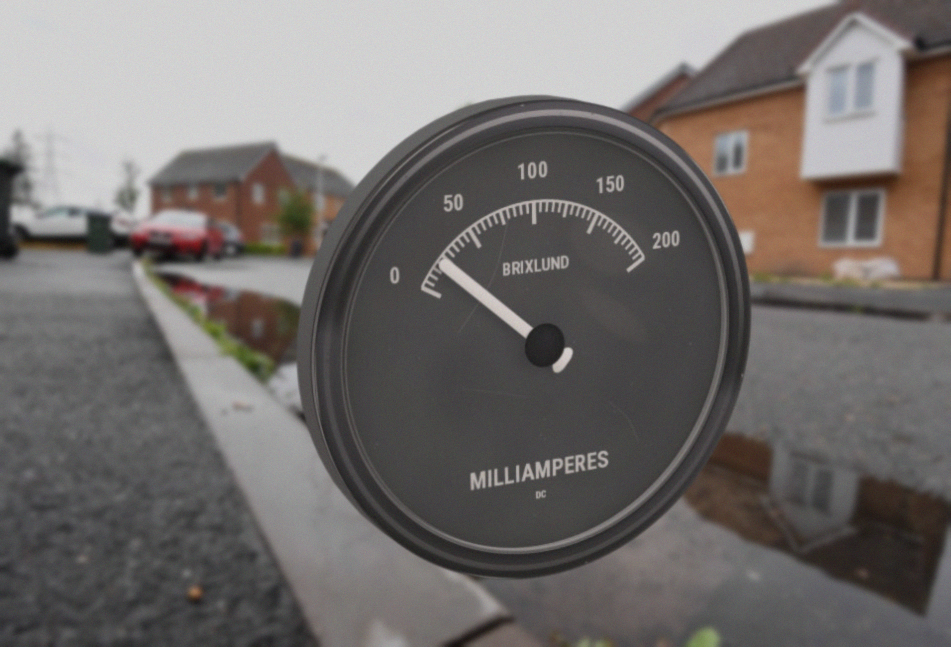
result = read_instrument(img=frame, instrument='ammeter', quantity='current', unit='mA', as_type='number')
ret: 20 mA
